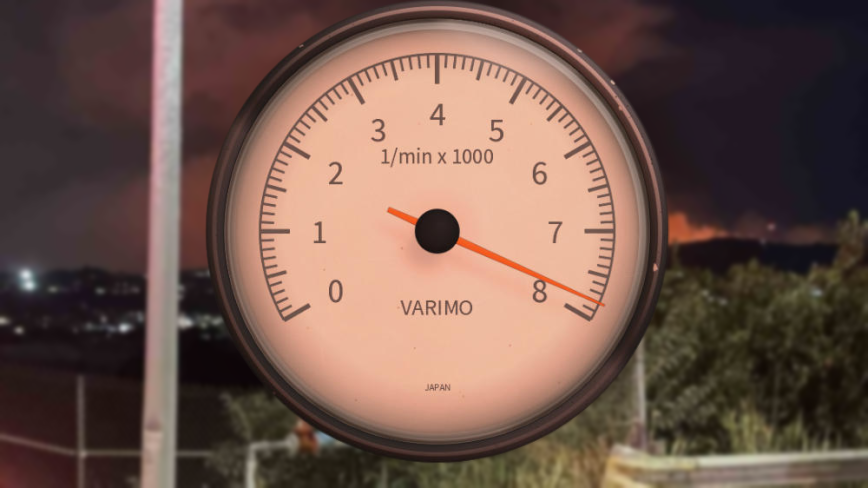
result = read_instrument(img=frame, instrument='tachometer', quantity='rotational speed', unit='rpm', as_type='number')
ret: 7800 rpm
